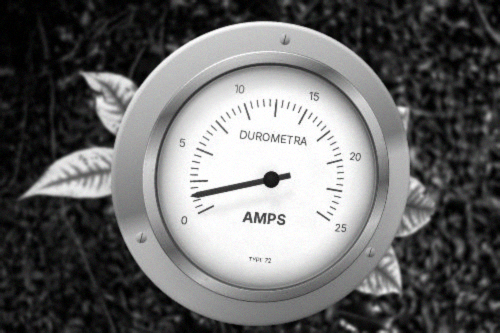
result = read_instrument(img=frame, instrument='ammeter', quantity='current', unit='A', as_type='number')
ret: 1.5 A
